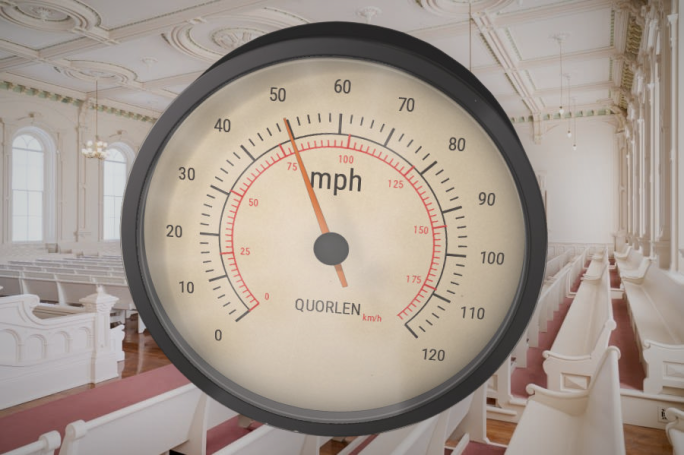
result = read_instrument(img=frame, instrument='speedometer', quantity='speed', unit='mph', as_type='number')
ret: 50 mph
